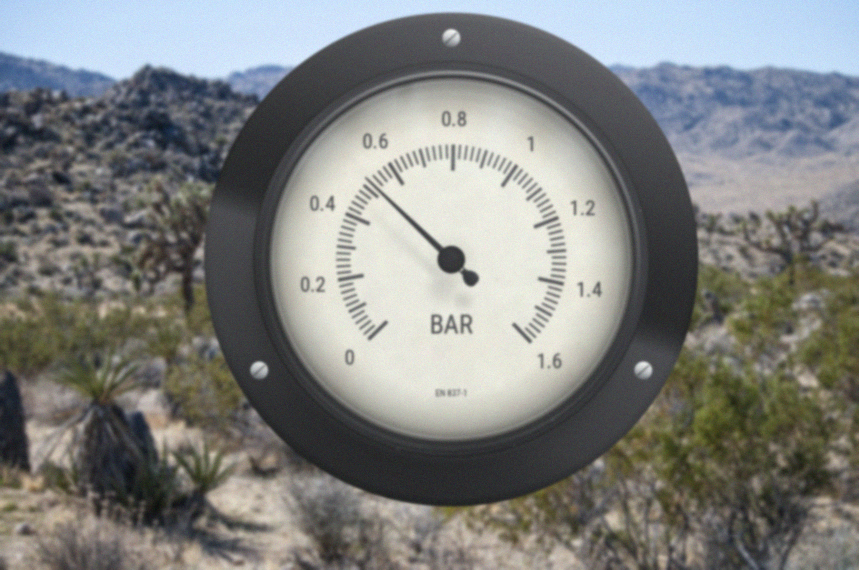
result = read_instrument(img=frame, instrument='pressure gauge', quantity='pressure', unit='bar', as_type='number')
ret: 0.52 bar
